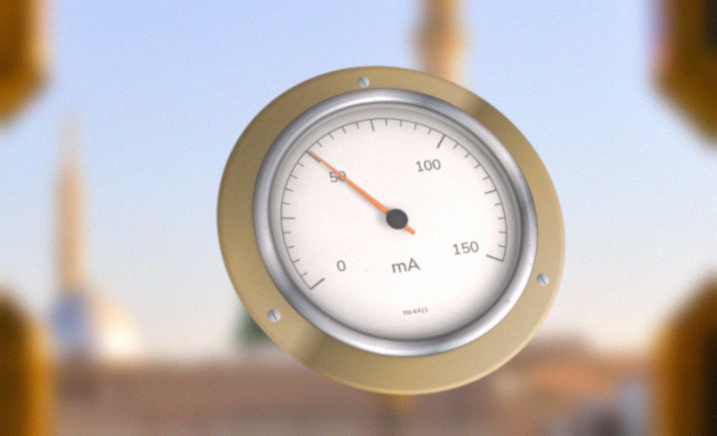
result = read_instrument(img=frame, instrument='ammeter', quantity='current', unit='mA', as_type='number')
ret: 50 mA
